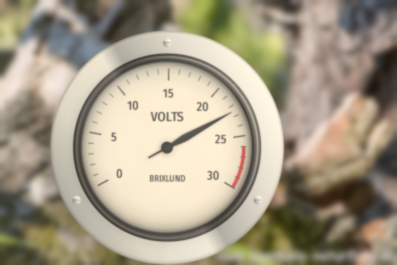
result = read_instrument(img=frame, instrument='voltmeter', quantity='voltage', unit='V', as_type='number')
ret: 22.5 V
